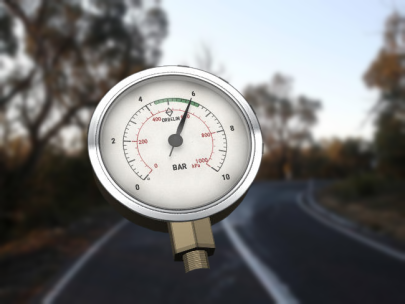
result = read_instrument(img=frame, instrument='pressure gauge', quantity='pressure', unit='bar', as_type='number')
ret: 6 bar
